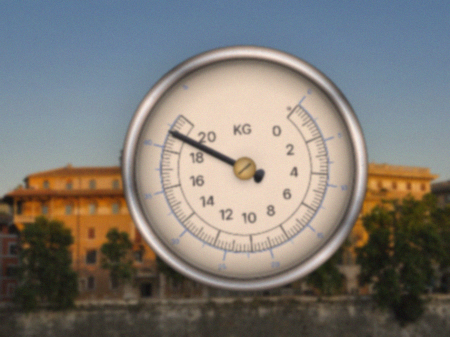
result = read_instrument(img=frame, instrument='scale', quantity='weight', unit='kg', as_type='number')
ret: 19 kg
